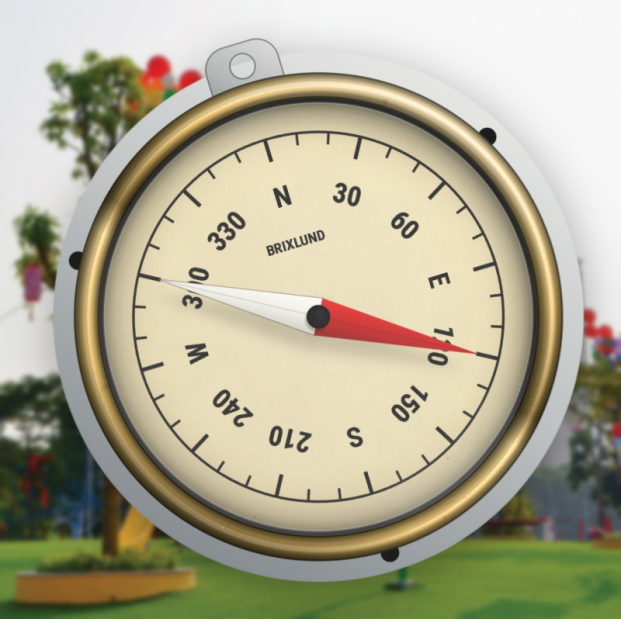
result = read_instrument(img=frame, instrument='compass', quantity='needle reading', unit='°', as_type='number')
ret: 120 °
